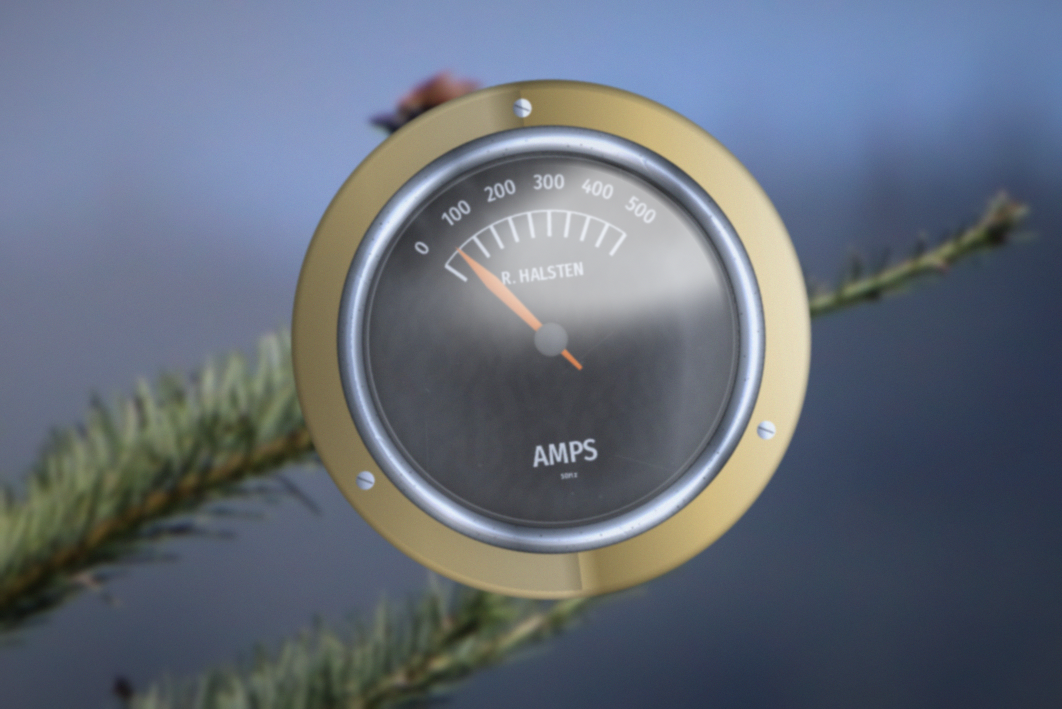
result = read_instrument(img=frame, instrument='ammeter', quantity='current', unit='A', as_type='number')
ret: 50 A
